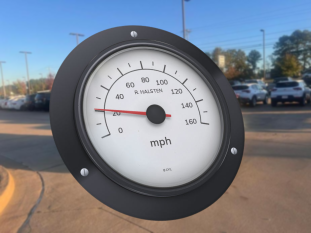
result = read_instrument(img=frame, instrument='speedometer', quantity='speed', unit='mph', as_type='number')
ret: 20 mph
